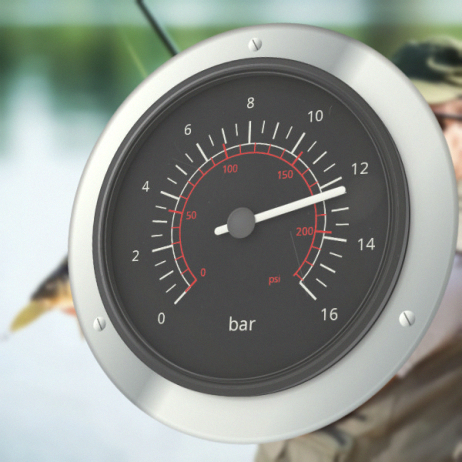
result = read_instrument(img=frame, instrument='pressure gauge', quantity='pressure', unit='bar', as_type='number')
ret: 12.5 bar
